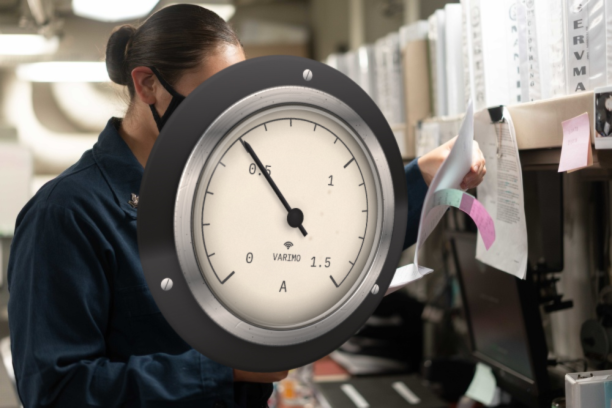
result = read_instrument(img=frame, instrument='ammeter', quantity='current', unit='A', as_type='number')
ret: 0.5 A
